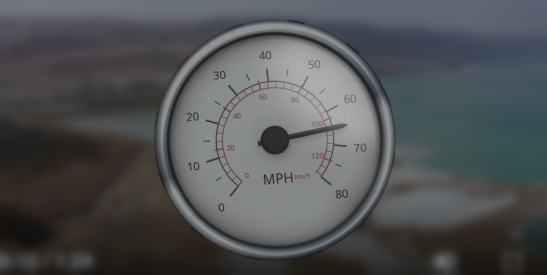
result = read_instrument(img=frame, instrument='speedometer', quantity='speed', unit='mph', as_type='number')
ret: 65 mph
